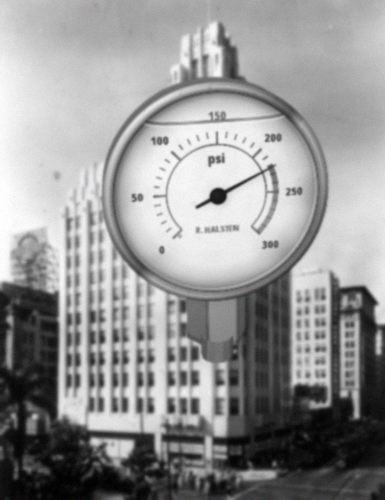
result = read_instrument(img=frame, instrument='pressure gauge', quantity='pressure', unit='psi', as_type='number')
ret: 220 psi
